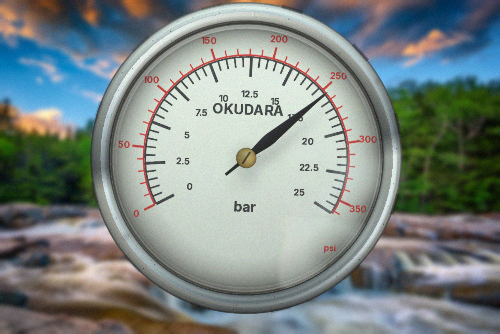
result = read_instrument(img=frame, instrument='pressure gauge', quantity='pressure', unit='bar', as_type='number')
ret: 17.5 bar
